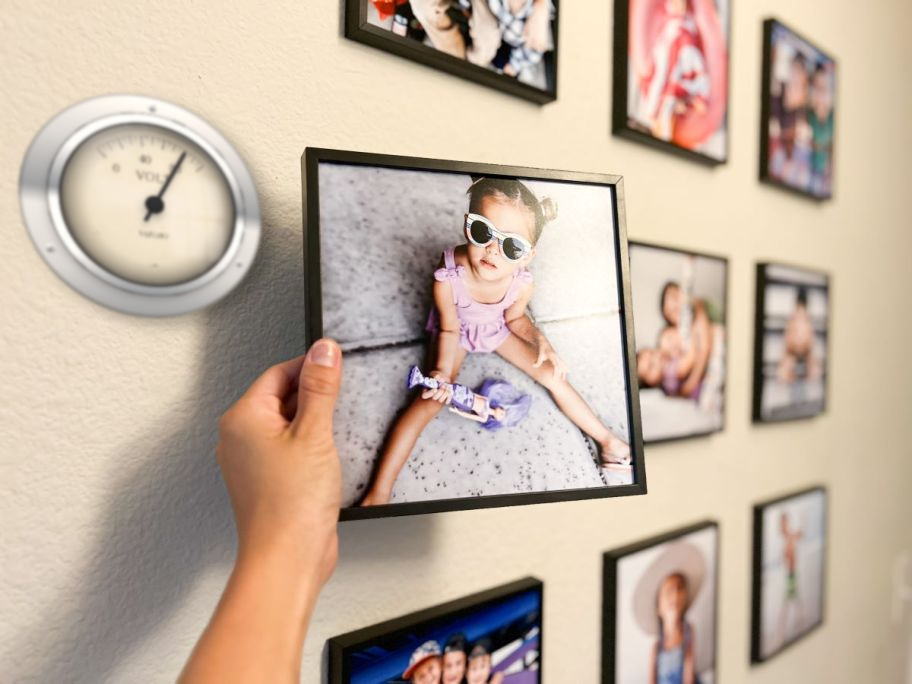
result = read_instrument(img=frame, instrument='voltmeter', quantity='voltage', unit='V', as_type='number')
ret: 80 V
